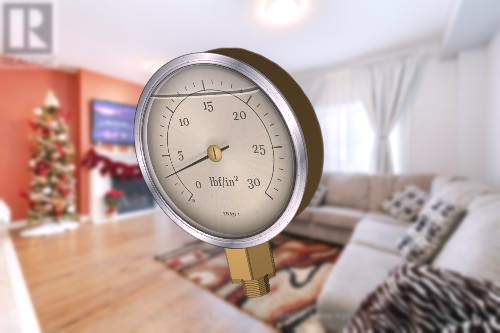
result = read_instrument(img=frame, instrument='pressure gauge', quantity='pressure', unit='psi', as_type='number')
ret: 3 psi
